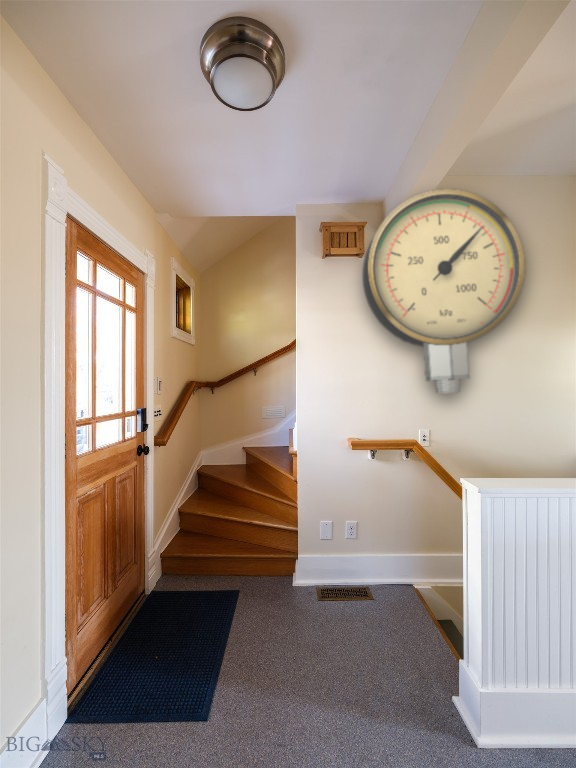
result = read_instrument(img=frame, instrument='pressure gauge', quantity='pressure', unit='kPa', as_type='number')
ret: 675 kPa
